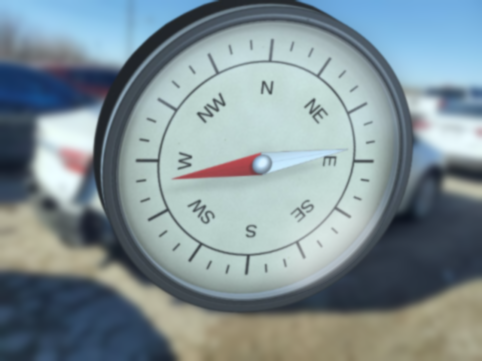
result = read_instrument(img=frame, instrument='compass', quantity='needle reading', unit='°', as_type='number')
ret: 260 °
